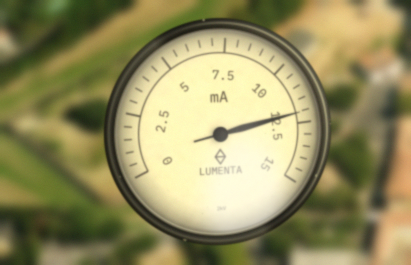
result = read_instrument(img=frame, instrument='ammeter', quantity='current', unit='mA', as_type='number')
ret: 12 mA
